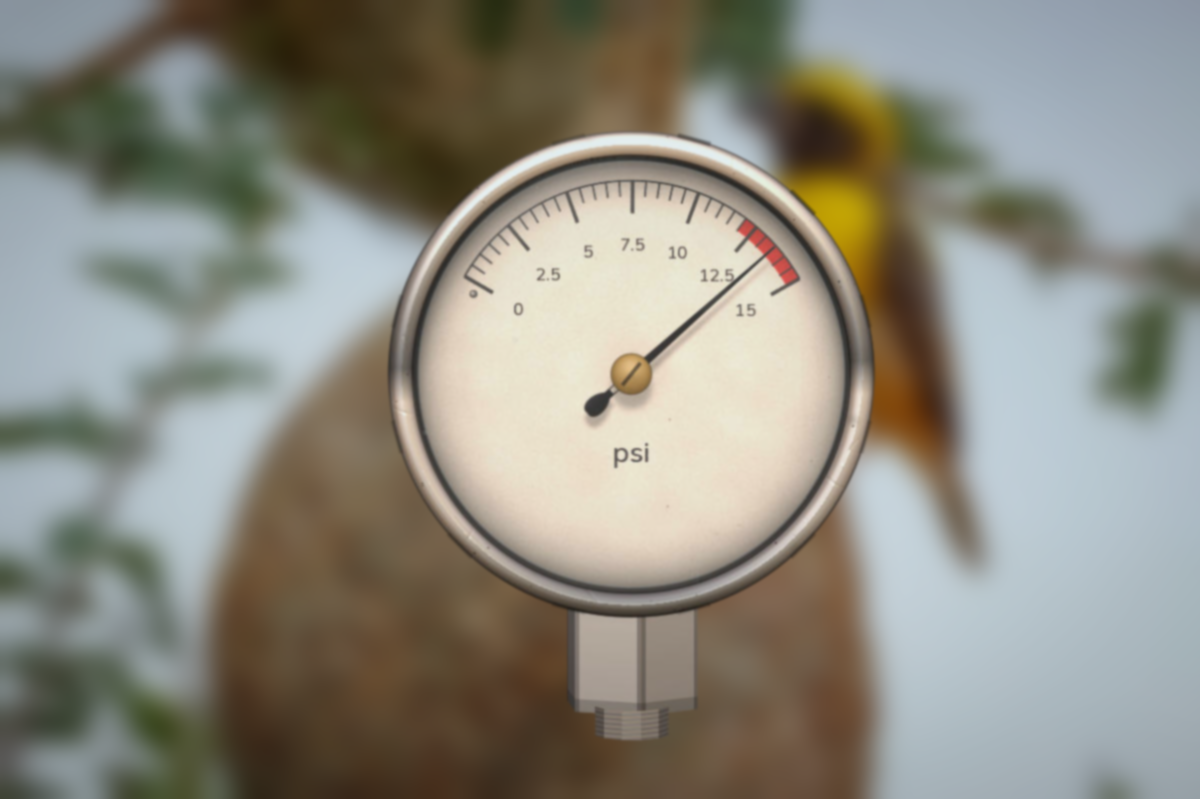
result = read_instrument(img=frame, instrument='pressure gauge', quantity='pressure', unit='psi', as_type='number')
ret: 13.5 psi
